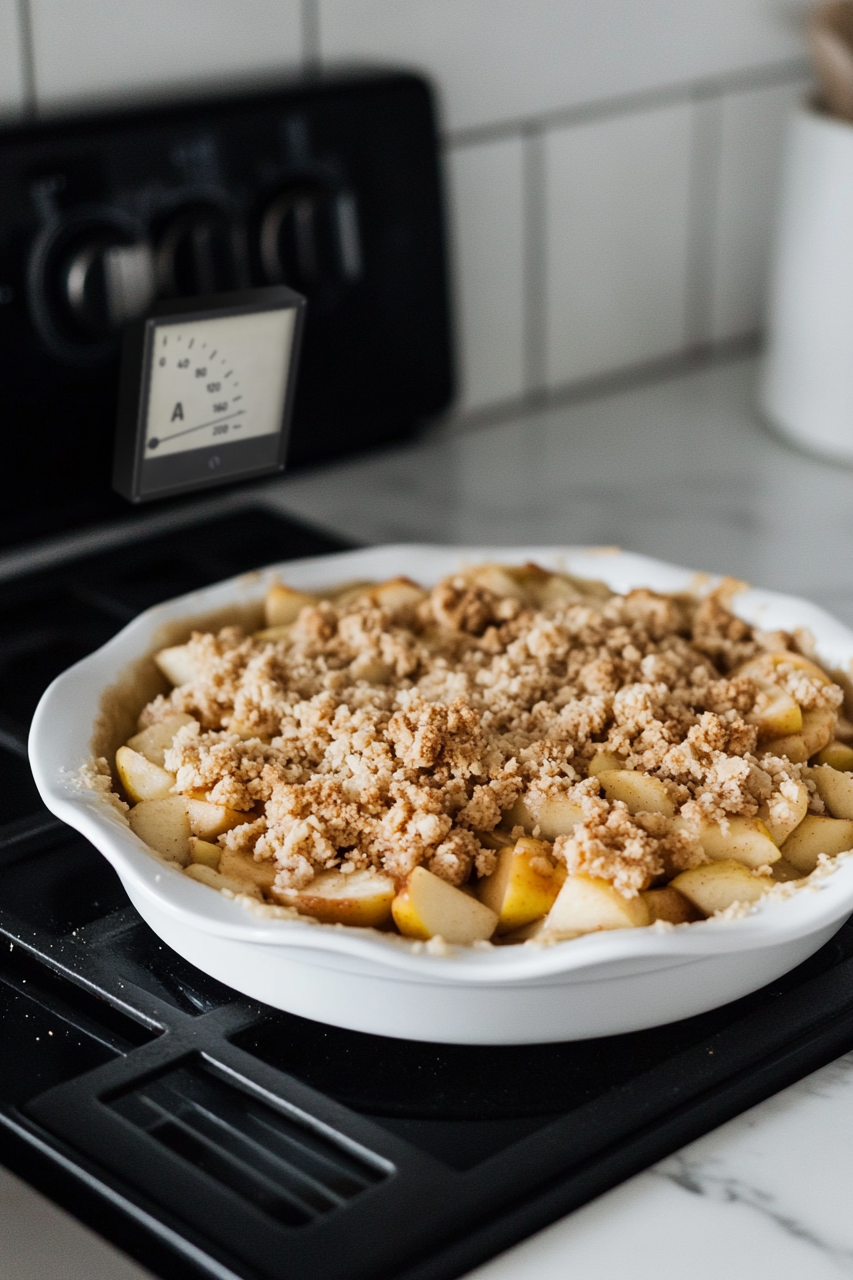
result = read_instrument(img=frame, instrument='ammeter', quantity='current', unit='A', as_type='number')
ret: 180 A
